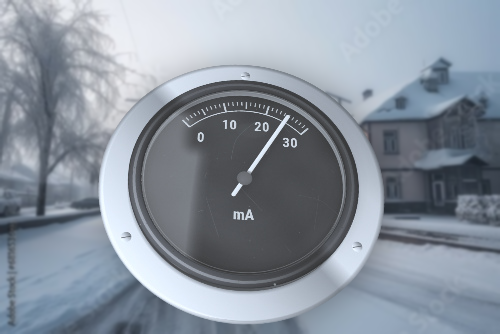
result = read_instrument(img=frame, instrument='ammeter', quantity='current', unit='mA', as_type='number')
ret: 25 mA
